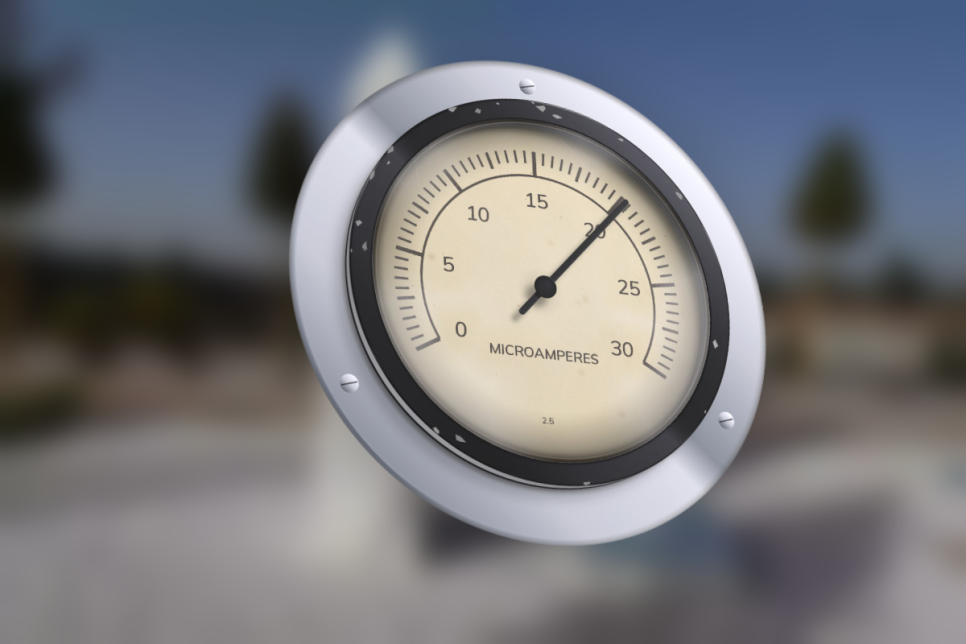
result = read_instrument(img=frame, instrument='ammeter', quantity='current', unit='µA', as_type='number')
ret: 20.25 µA
